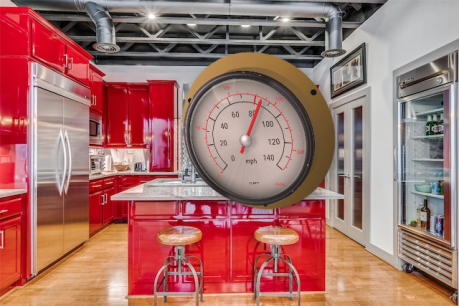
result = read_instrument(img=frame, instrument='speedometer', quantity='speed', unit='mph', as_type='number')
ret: 85 mph
